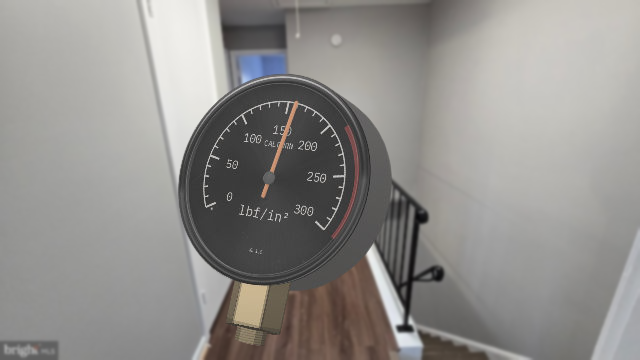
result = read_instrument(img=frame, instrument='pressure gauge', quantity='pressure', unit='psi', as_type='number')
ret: 160 psi
